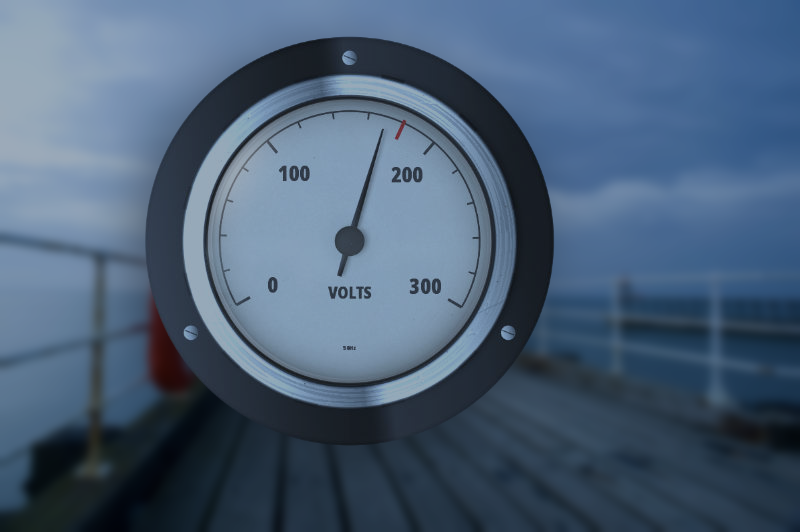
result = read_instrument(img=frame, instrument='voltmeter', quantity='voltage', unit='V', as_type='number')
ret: 170 V
